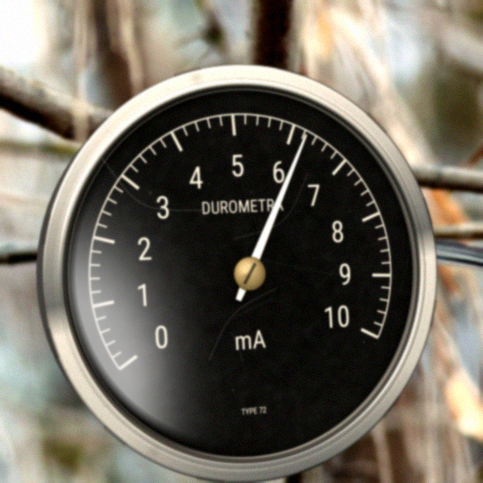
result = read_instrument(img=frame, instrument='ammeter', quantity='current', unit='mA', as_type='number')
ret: 6.2 mA
